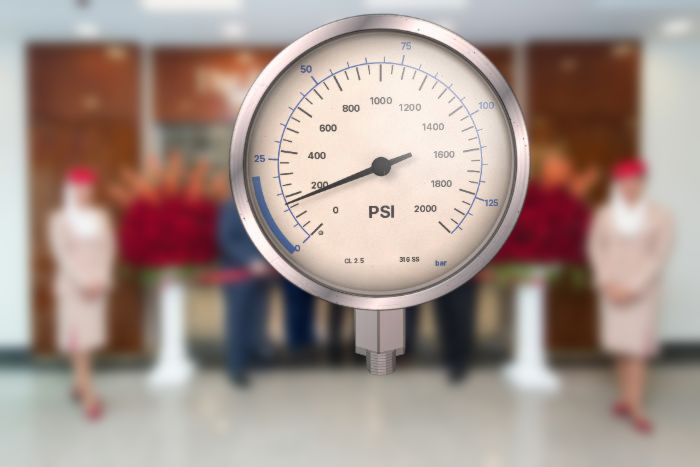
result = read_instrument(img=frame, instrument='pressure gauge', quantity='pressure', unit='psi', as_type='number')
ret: 175 psi
